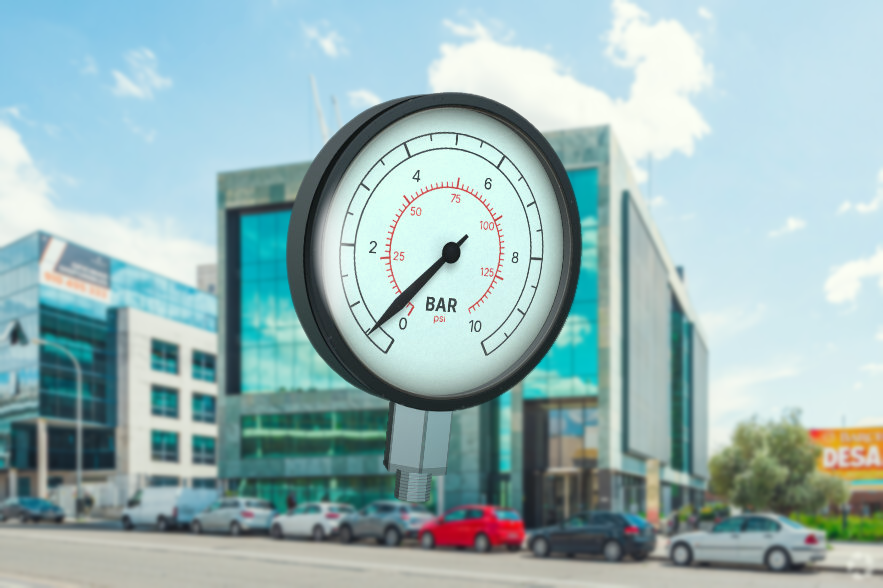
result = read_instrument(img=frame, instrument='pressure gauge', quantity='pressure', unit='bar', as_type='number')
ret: 0.5 bar
